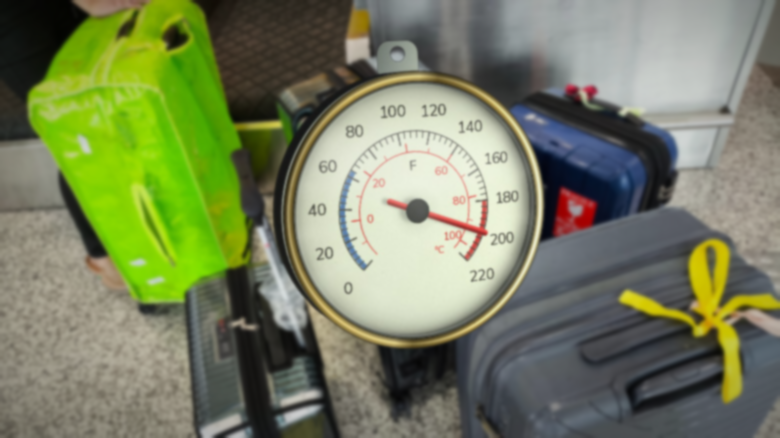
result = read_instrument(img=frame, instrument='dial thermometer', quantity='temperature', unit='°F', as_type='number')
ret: 200 °F
